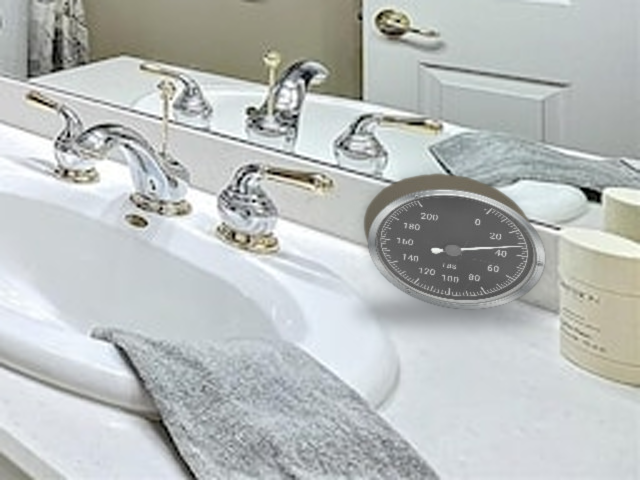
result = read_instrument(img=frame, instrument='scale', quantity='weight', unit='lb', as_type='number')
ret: 30 lb
